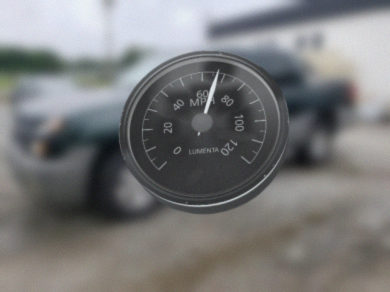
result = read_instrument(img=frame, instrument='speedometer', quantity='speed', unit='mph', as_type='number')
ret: 67.5 mph
